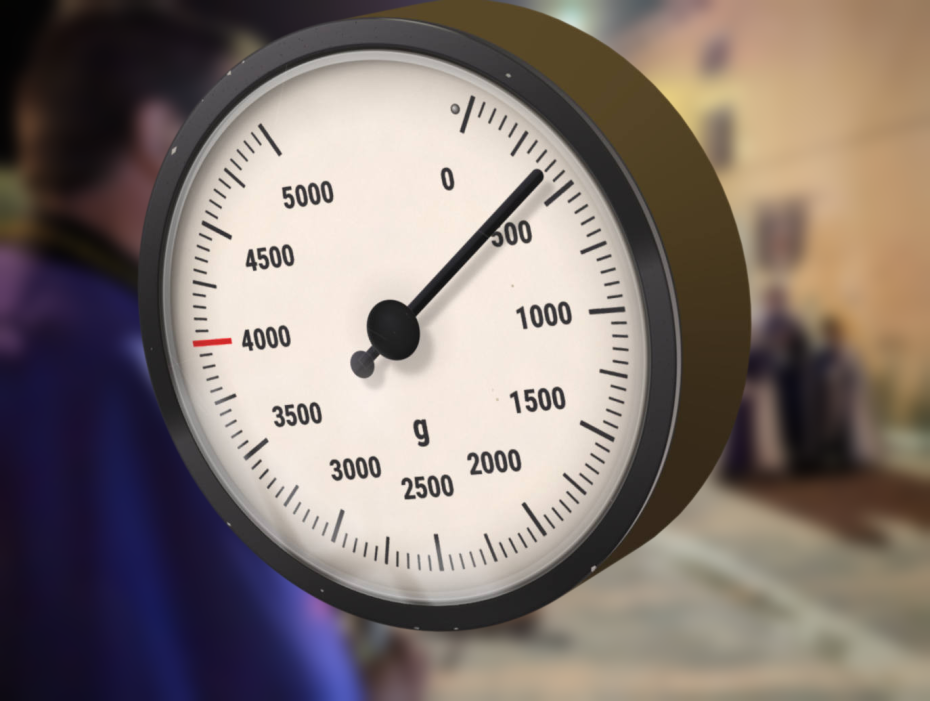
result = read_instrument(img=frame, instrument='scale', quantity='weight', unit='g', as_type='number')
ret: 400 g
